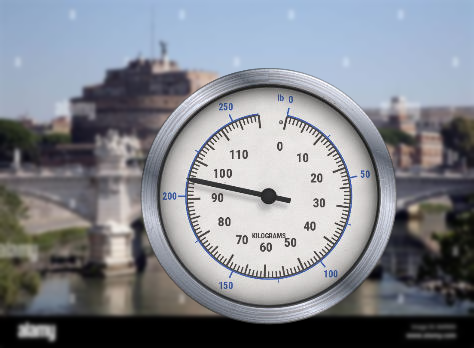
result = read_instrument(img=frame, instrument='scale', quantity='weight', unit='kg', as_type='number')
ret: 95 kg
